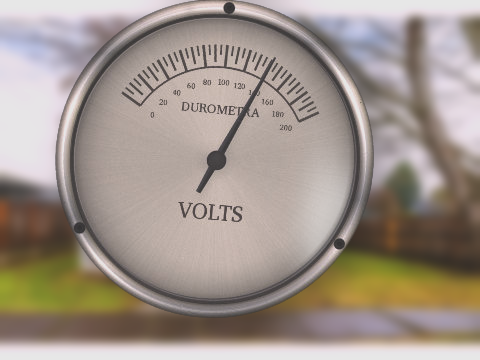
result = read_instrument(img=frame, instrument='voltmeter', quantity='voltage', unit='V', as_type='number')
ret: 140 V
